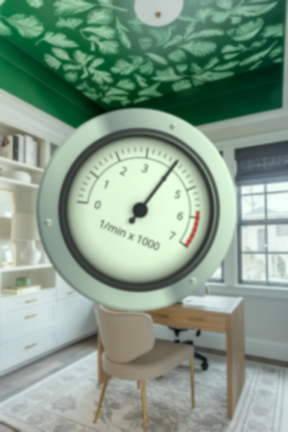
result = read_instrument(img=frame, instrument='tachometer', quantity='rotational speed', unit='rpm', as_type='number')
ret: 4000 rpm
